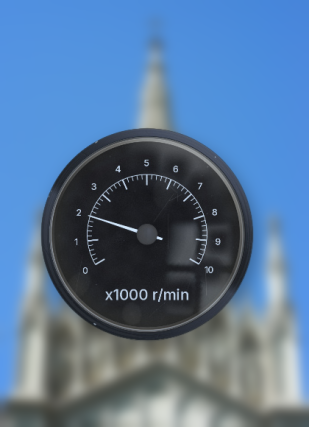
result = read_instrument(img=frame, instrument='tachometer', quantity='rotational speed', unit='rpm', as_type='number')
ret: 2000 rpm
